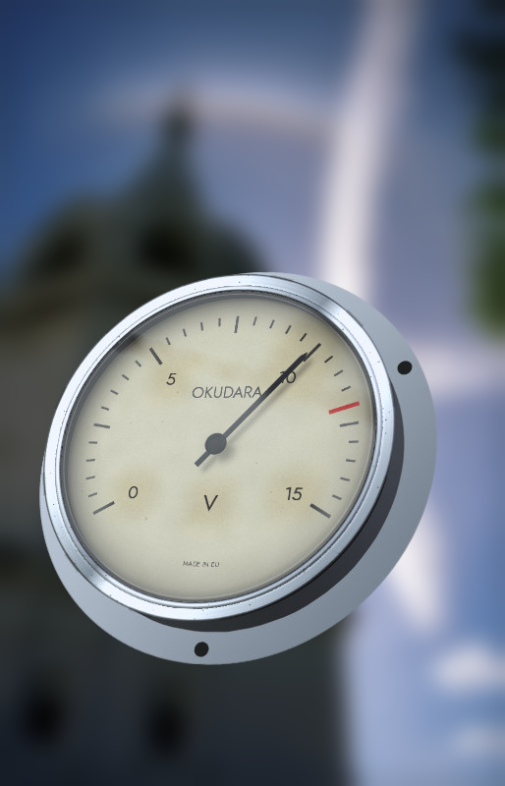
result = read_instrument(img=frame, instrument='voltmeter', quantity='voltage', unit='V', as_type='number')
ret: 10 V
